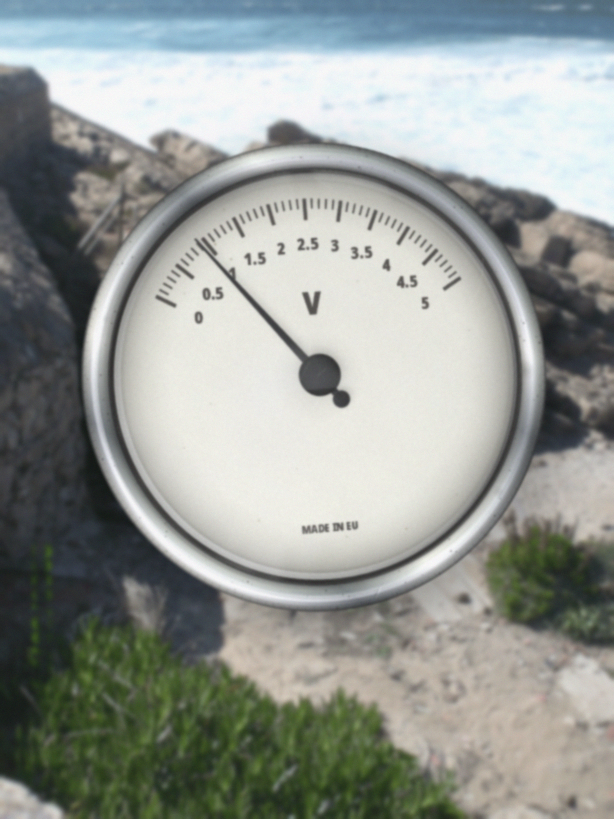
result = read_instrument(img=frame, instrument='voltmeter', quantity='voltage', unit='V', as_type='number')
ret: 0.9 V
